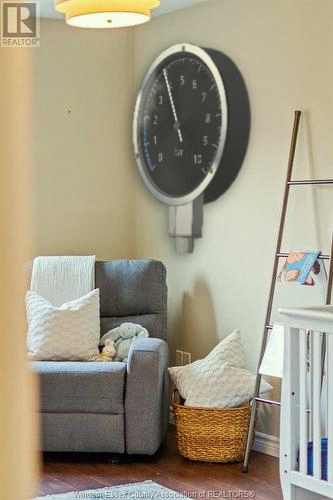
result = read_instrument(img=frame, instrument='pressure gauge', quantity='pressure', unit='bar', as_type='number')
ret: 4 bar
